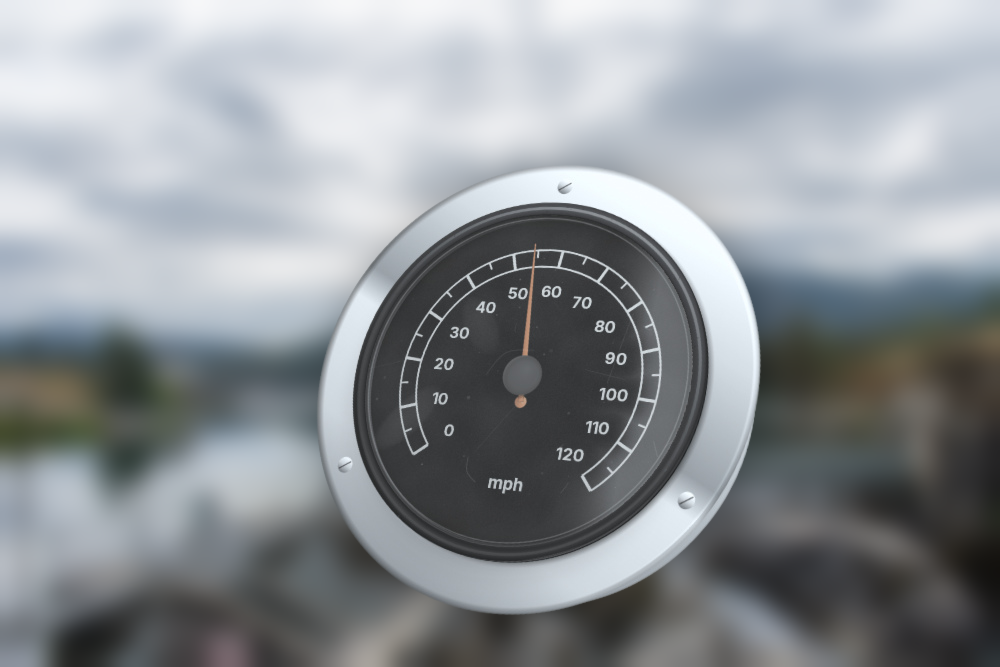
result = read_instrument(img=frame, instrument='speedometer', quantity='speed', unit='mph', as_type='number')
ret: 55 mph
